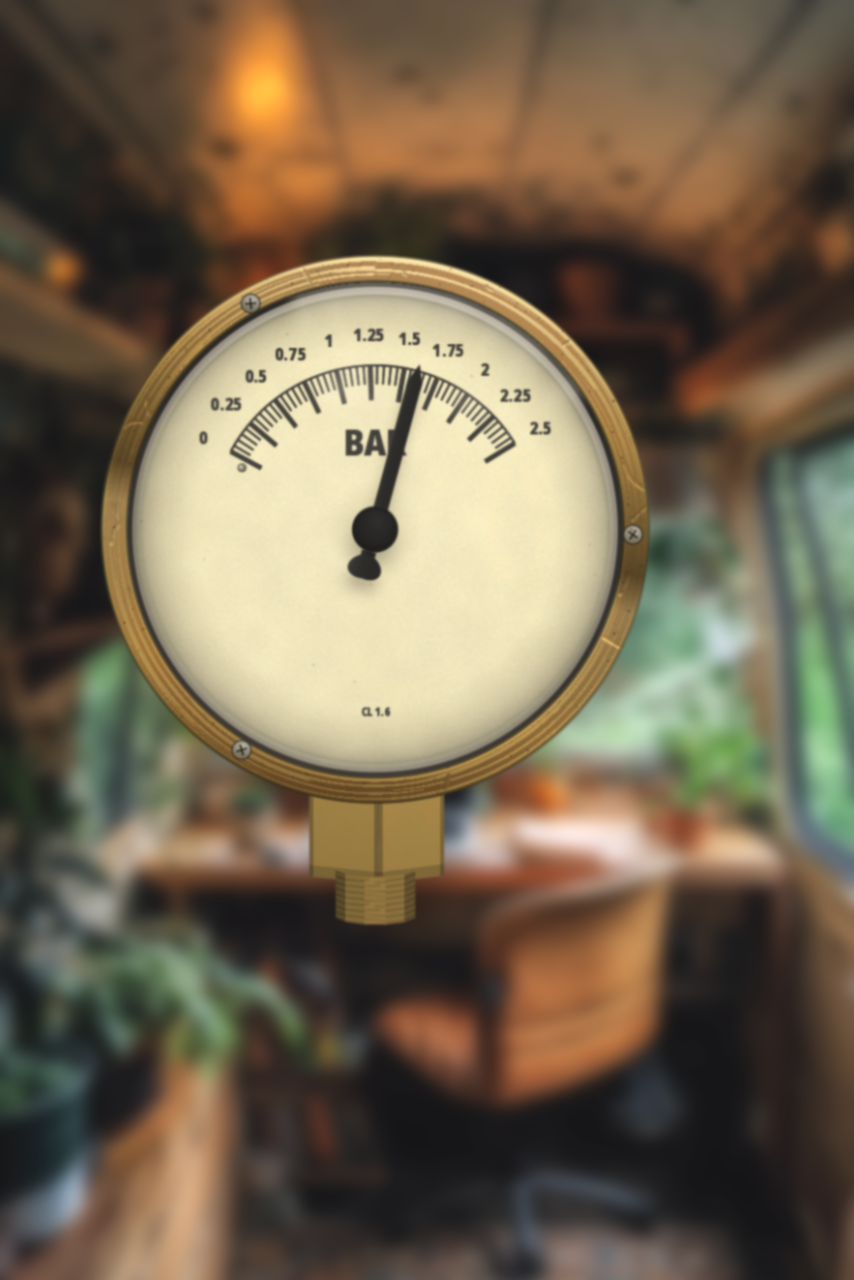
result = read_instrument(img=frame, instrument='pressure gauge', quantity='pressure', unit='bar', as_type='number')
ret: 1.6 bar
